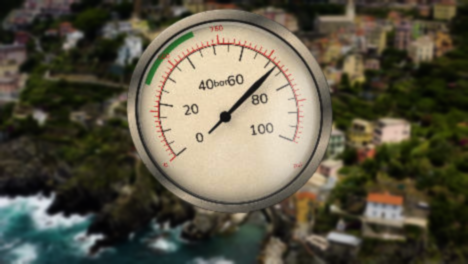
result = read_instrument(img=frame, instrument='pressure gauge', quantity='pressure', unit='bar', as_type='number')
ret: 72.5 bar
